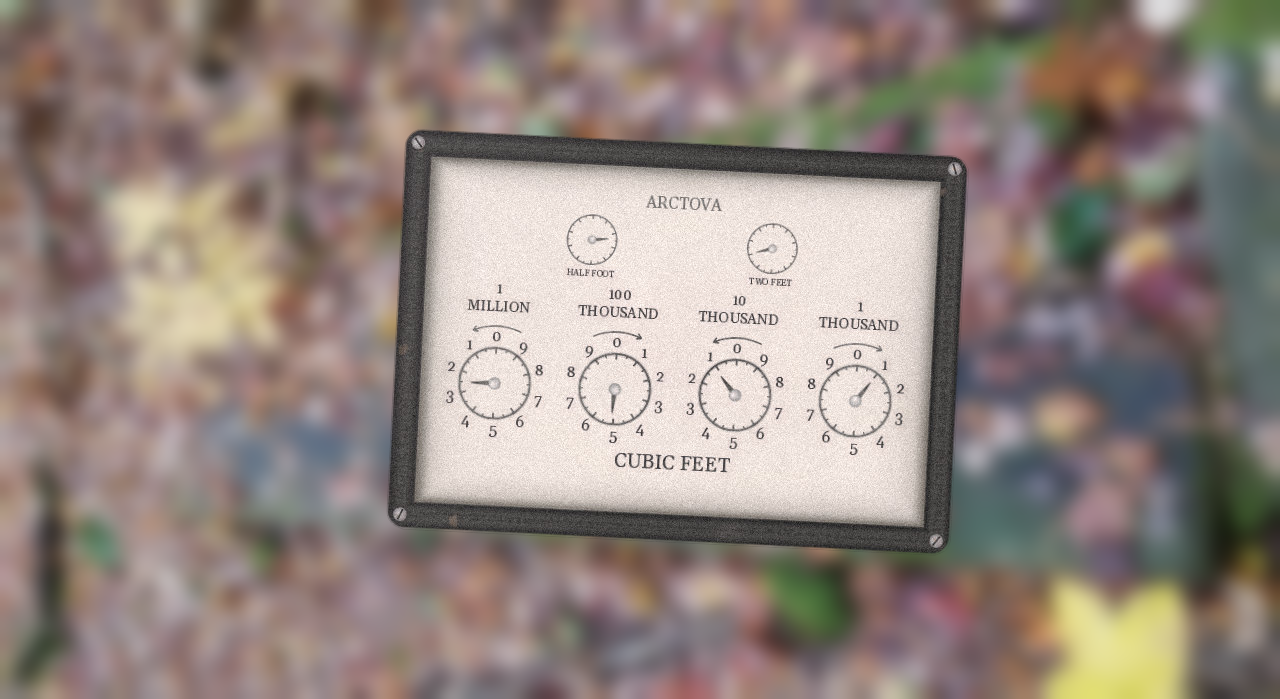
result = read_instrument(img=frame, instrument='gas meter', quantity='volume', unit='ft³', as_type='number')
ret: 251100 ft³
